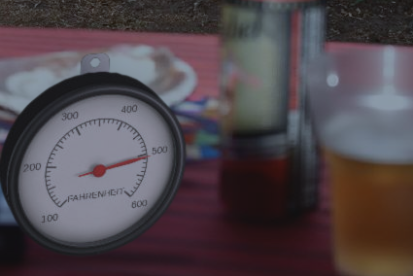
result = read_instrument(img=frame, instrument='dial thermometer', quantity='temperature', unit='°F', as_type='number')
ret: 500 °F
